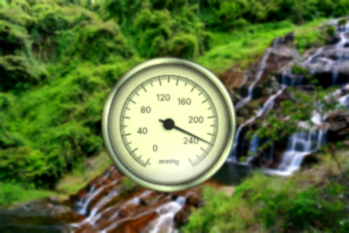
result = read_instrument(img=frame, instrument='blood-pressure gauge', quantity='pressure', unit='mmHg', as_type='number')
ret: 230 mmHg
